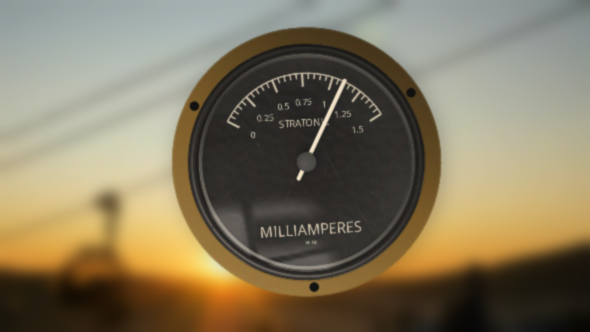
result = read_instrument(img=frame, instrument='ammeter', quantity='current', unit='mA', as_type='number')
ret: 1.1 mA
